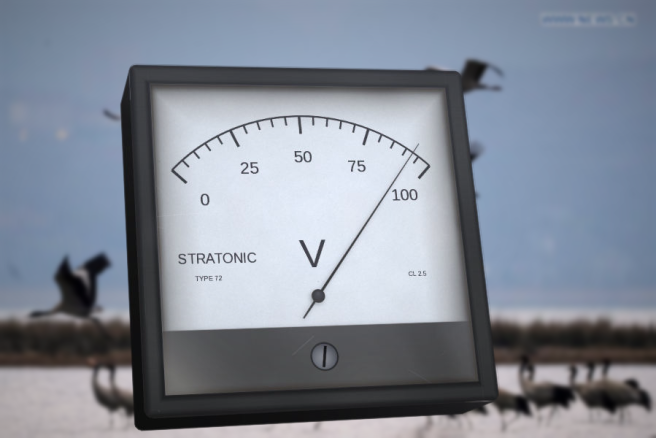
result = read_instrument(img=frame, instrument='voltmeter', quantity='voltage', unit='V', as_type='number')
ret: 92.5 V
